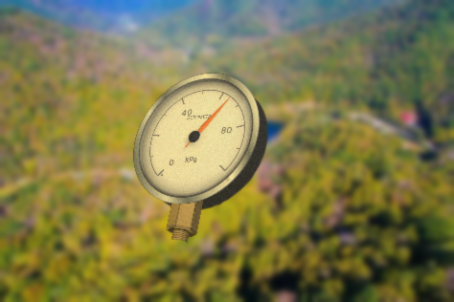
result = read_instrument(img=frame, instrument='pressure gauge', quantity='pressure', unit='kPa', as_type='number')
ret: 65 kPa
